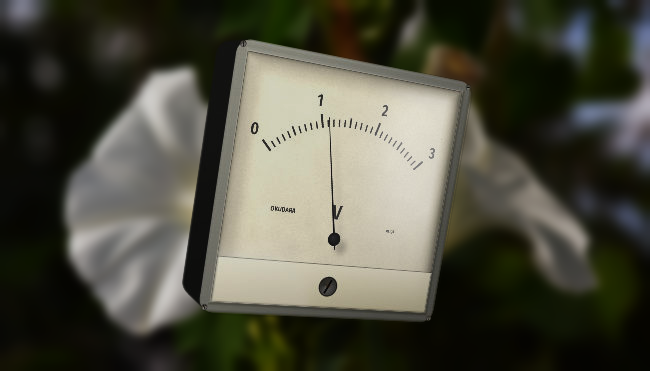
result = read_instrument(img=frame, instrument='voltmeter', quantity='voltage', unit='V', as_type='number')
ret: 1.1 V
